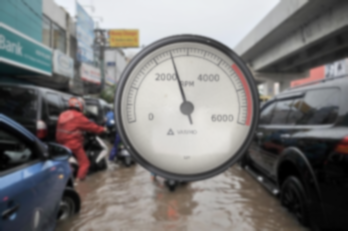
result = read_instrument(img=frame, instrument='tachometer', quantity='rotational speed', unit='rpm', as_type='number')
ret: 2500 rpm
